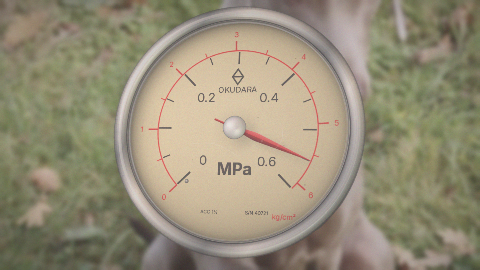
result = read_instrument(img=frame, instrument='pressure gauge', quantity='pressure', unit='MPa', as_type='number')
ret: 0.55 MPa
